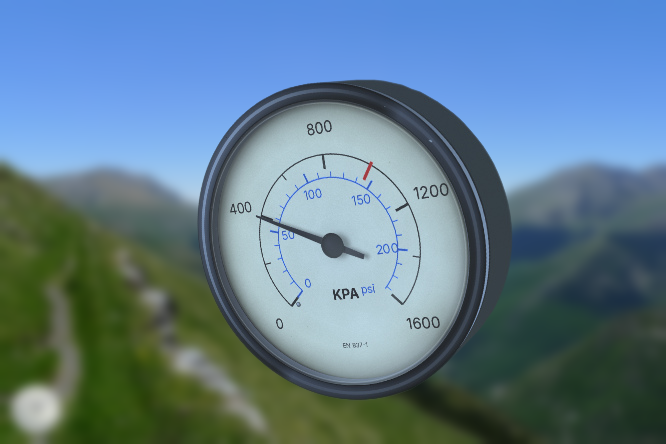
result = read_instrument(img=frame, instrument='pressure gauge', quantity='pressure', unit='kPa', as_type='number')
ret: 400 kPa
